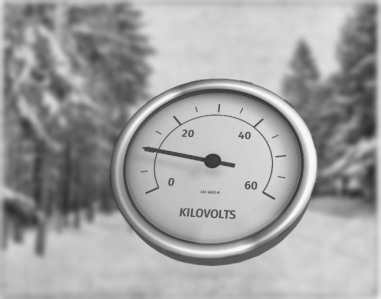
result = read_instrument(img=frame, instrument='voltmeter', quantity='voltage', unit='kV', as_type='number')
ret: 10 kV
